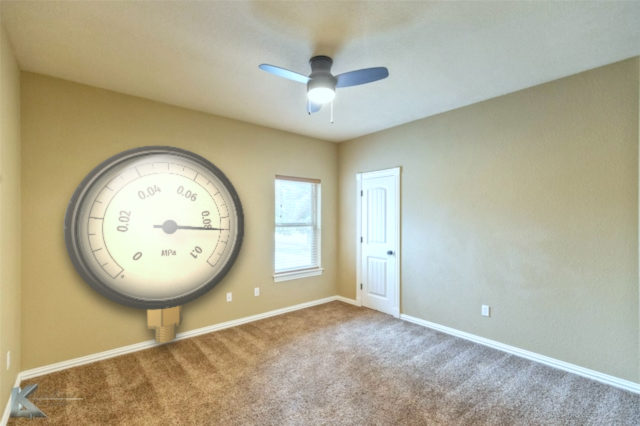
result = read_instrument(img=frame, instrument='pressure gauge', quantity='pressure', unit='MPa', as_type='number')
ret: 0.085 MPa
